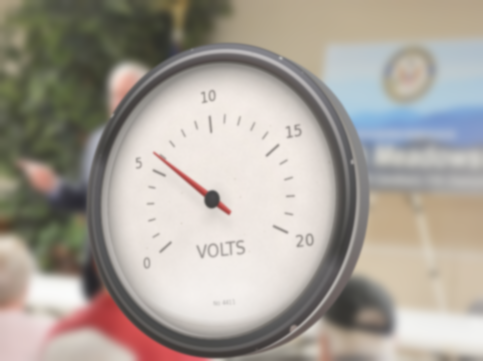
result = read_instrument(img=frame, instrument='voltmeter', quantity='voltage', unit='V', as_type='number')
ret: 6 V
